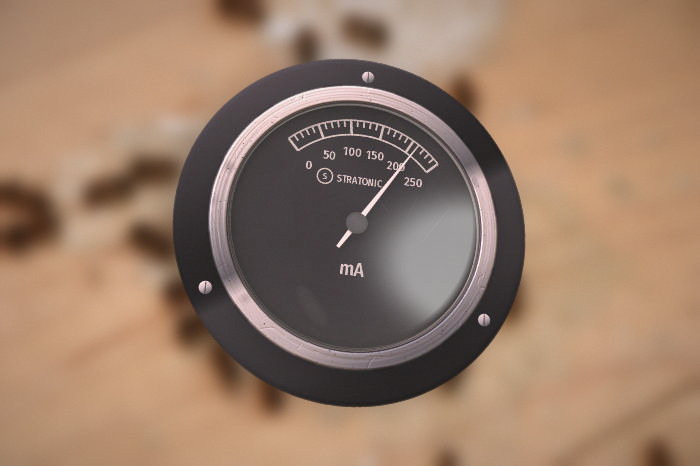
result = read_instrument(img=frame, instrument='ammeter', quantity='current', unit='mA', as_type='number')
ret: 210 mA
